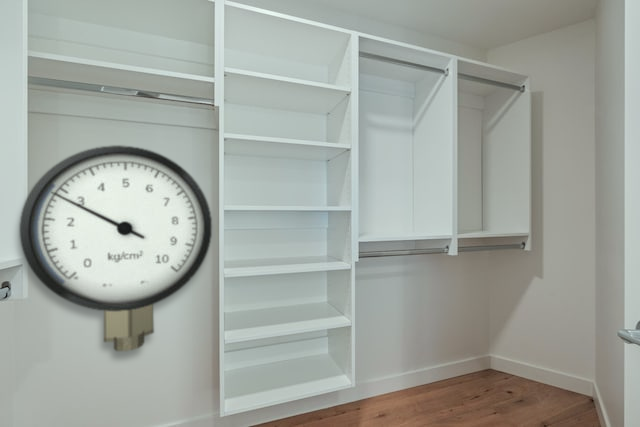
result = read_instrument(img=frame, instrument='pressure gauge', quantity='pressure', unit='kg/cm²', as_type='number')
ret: 2.8 kg/cm²
